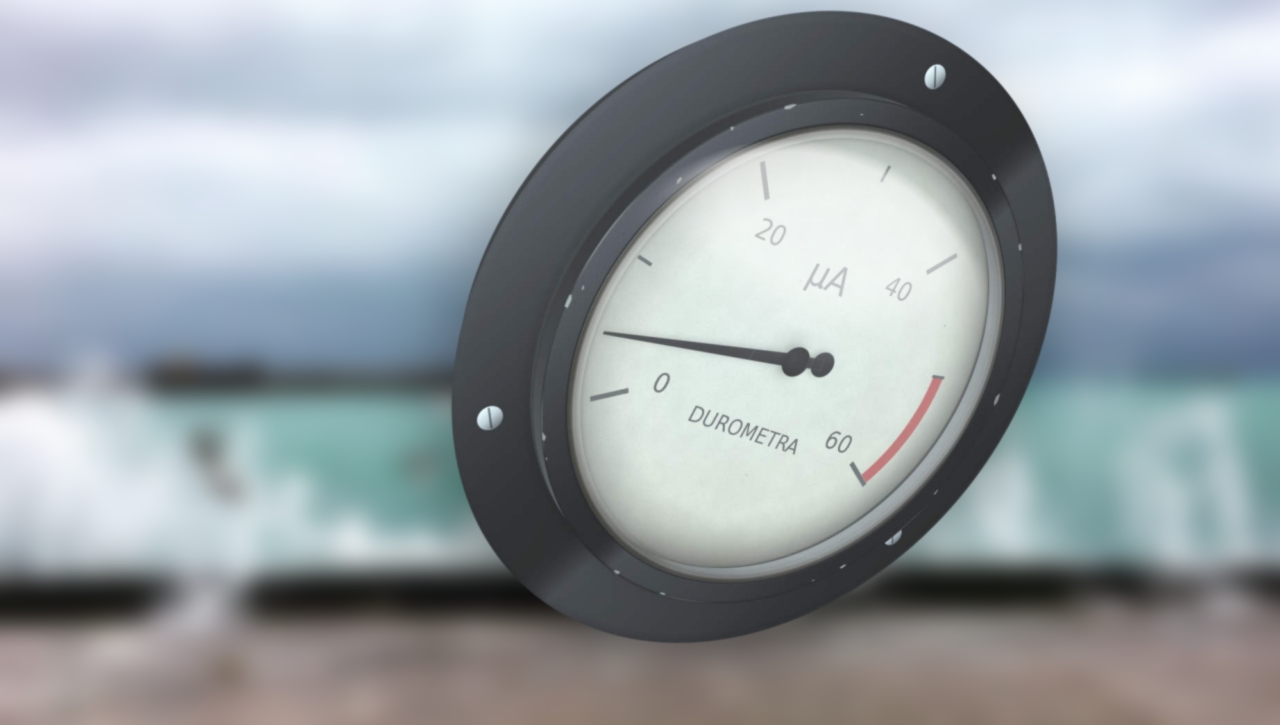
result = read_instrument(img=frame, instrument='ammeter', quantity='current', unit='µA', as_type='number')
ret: 5 µA
